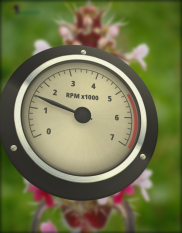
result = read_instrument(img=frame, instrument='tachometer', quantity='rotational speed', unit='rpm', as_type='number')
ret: 1400 rpm
